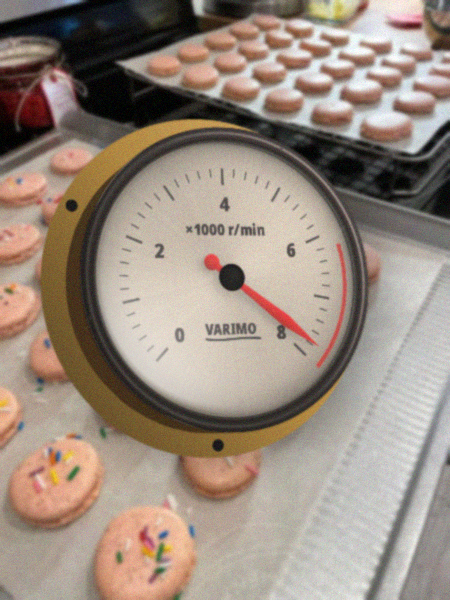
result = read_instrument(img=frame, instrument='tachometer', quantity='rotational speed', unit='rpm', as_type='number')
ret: 7800 rpm
